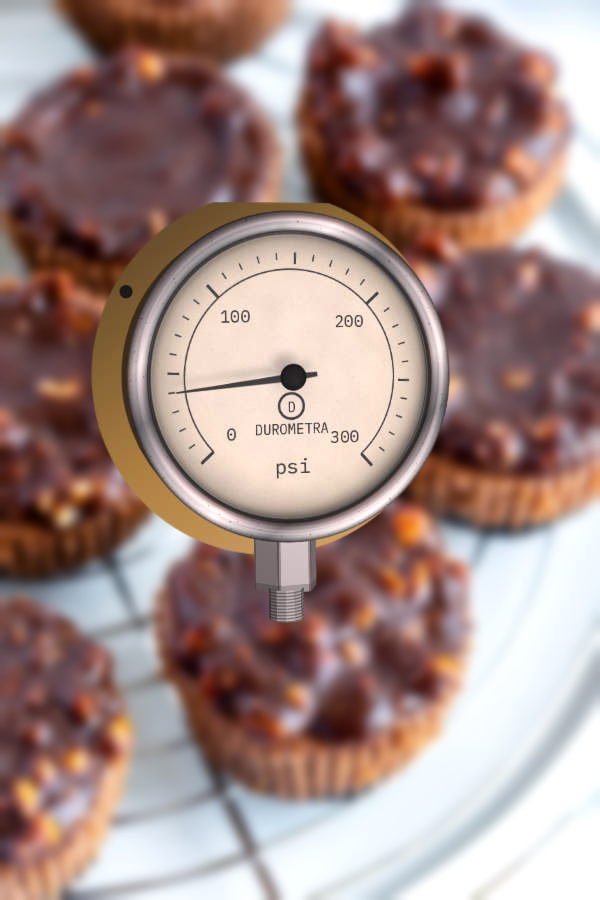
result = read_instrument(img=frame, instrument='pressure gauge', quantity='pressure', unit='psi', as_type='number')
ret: 40 psi
